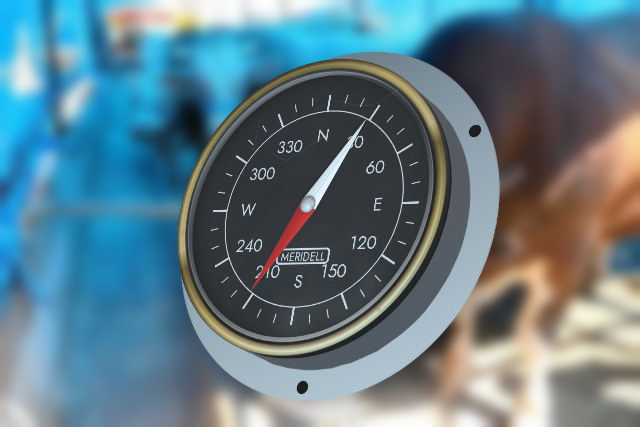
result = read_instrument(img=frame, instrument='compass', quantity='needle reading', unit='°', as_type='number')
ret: 210 °
